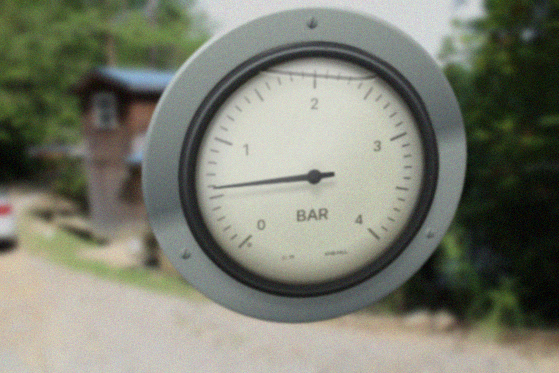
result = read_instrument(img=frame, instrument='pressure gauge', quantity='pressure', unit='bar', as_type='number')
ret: 0.6 bar
